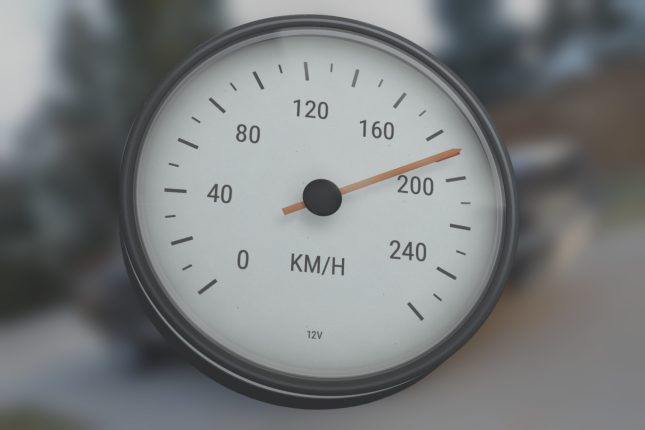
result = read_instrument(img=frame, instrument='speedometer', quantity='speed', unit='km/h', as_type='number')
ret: 190 km/h
